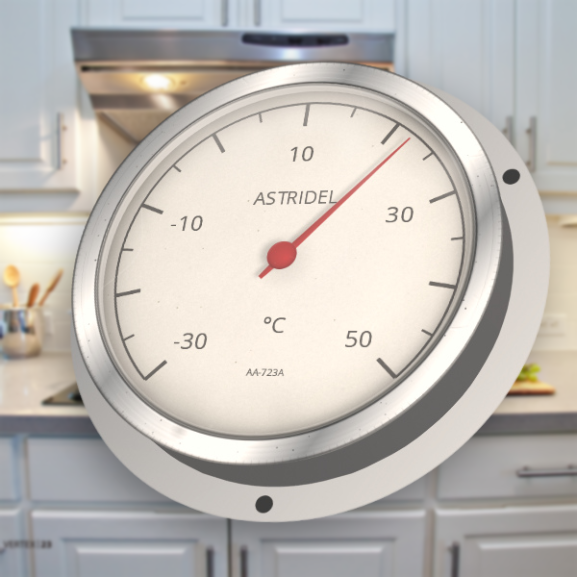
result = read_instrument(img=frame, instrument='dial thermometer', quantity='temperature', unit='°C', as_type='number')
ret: 22.5 °C
